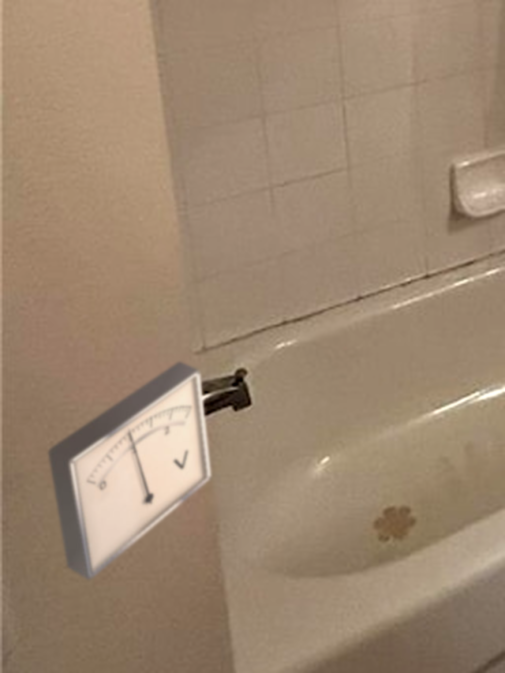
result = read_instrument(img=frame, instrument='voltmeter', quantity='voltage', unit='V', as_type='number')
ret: 1 V
